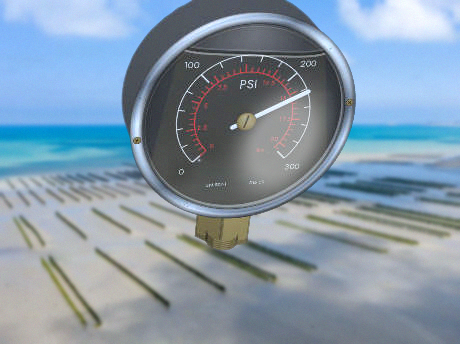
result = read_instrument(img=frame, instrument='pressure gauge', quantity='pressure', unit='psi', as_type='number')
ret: 220 psi
